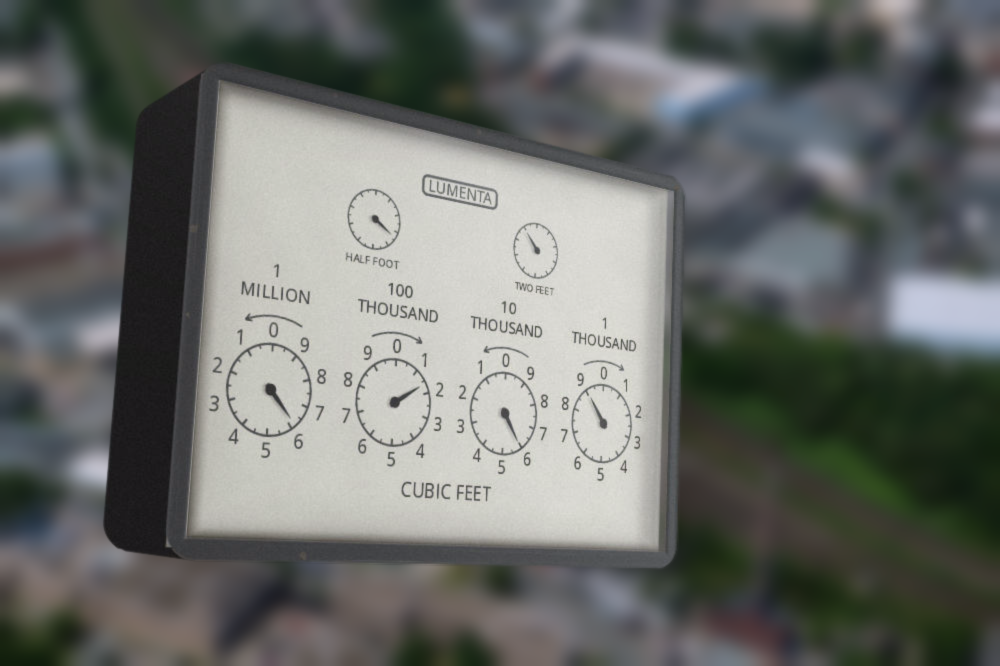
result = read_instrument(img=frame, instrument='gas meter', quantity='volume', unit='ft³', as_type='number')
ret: 615900 ft³
